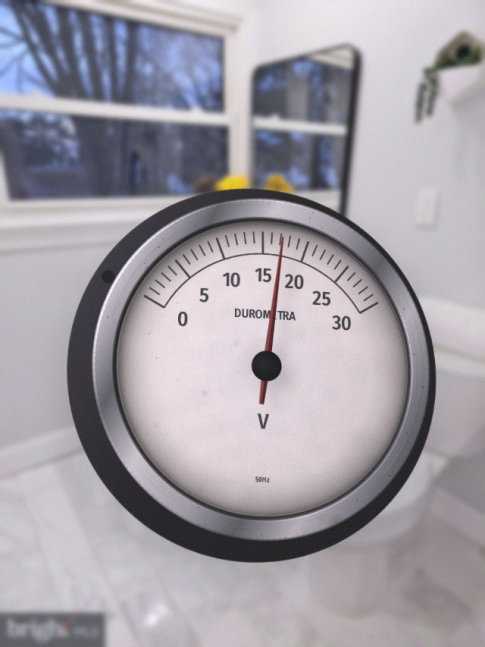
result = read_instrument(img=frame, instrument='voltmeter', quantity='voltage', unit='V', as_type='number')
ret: 17 V
